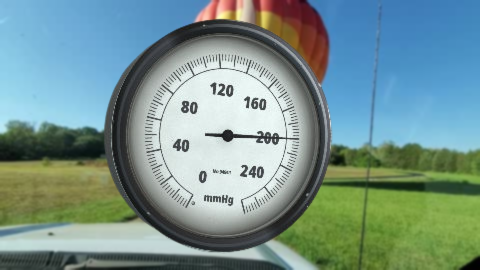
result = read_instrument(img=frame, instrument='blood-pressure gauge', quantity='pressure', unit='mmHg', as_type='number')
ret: 200 mmHg
